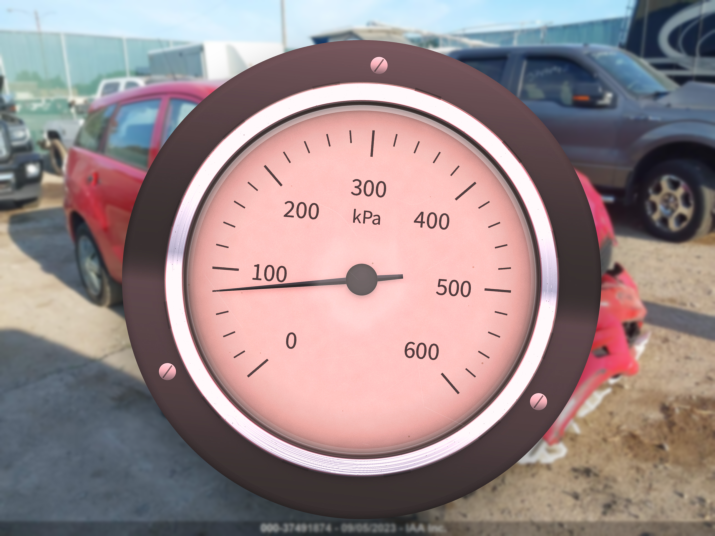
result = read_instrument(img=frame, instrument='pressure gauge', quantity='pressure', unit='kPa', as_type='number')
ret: 80 kPa
